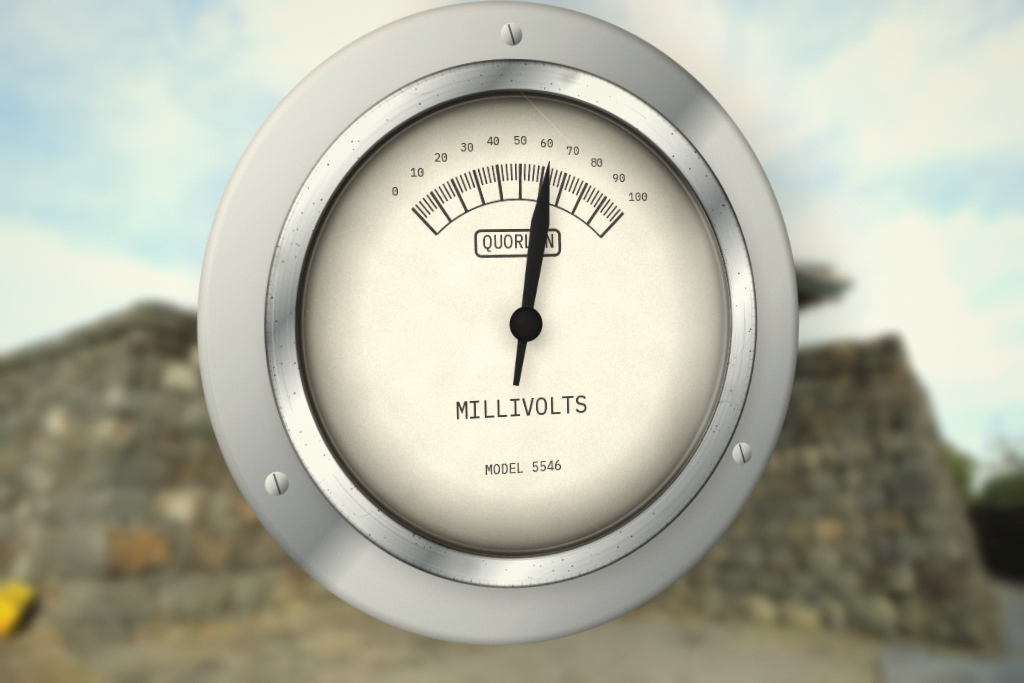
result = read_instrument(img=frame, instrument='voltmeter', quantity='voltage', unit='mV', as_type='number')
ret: 60 mV
